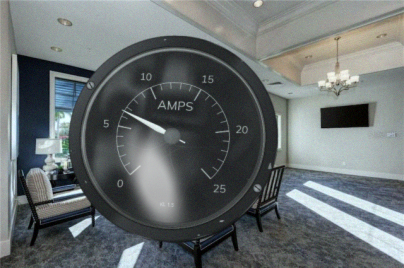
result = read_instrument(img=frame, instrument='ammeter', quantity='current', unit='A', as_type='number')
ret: 6.5 A
